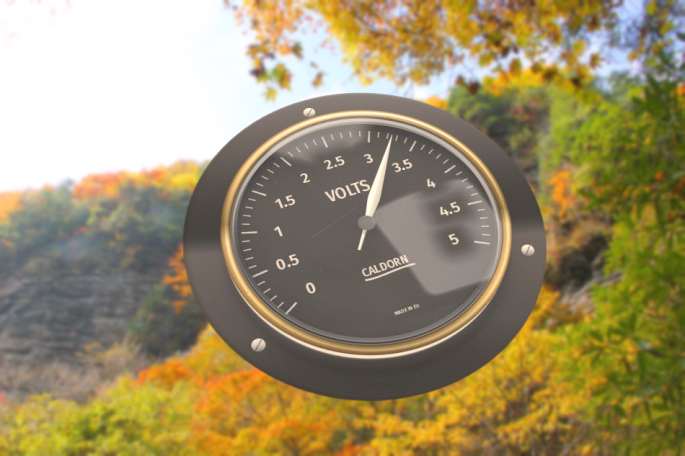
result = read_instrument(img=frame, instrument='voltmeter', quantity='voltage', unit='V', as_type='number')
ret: 3.25 V
